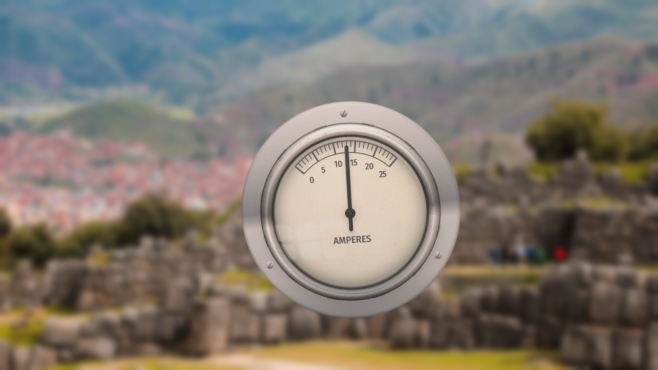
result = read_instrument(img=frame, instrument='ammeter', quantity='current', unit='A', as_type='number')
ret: 13 A
